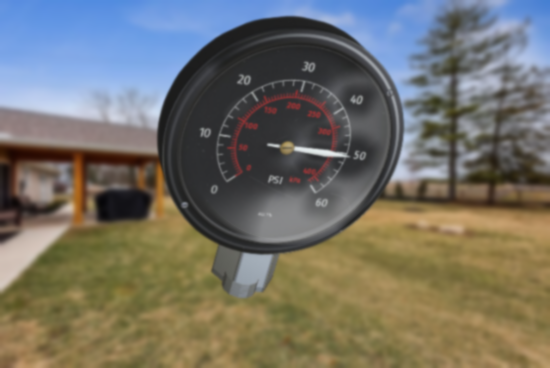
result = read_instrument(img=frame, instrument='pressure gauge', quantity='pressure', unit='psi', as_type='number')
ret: 50 psi
